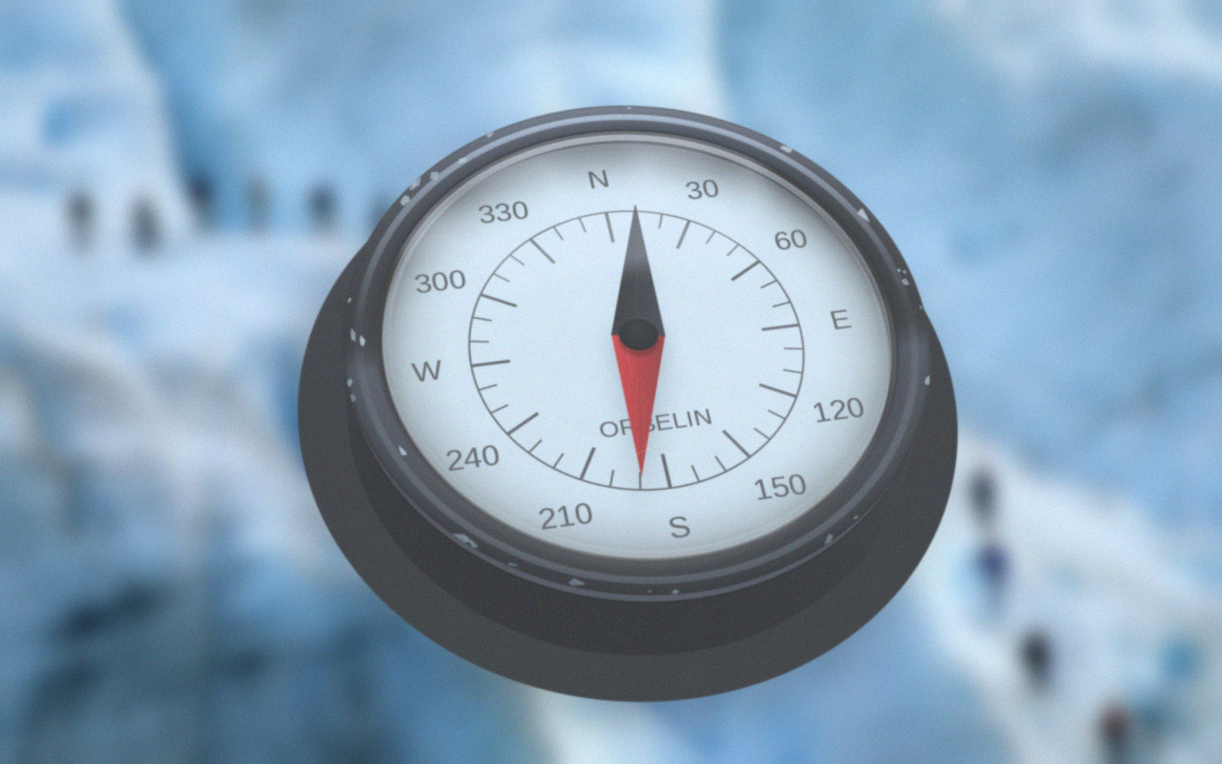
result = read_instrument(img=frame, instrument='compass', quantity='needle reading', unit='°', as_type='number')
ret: 190 °
